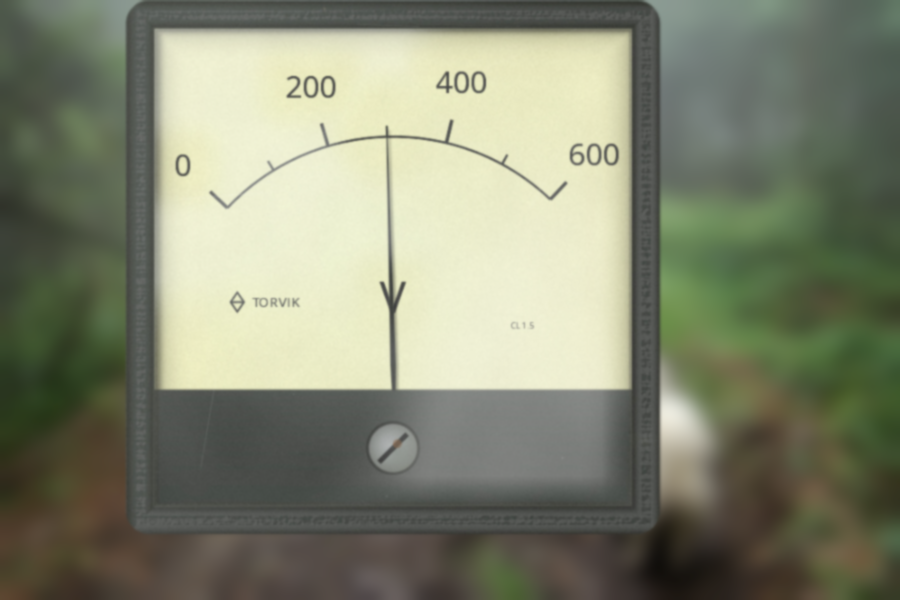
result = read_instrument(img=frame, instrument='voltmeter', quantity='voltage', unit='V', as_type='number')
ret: 300 V
